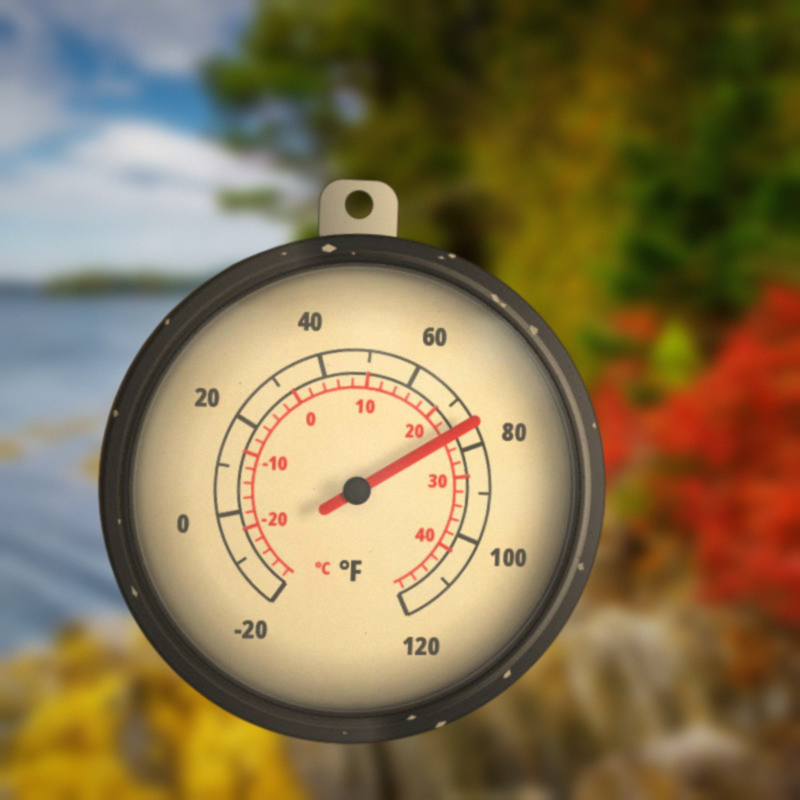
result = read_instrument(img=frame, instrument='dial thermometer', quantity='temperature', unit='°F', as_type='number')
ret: 75 °F
